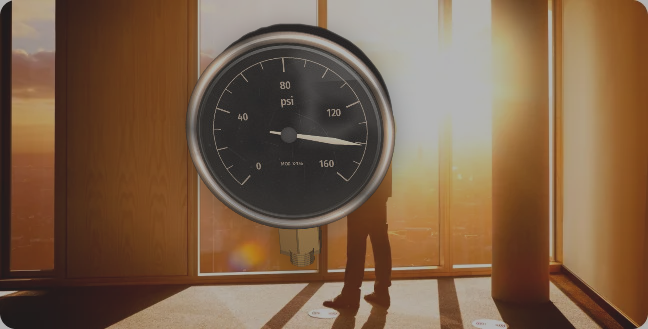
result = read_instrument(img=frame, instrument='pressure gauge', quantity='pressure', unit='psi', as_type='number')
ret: 140 psi
